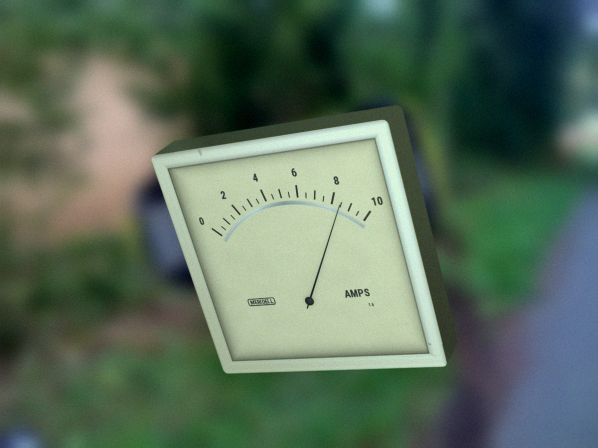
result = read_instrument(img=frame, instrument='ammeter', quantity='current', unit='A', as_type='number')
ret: 8.5 A
